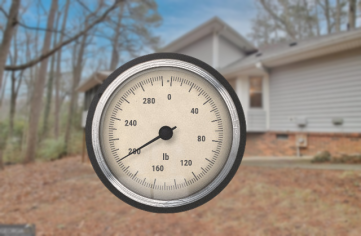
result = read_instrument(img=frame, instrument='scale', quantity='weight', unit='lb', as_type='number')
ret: 200 lb
